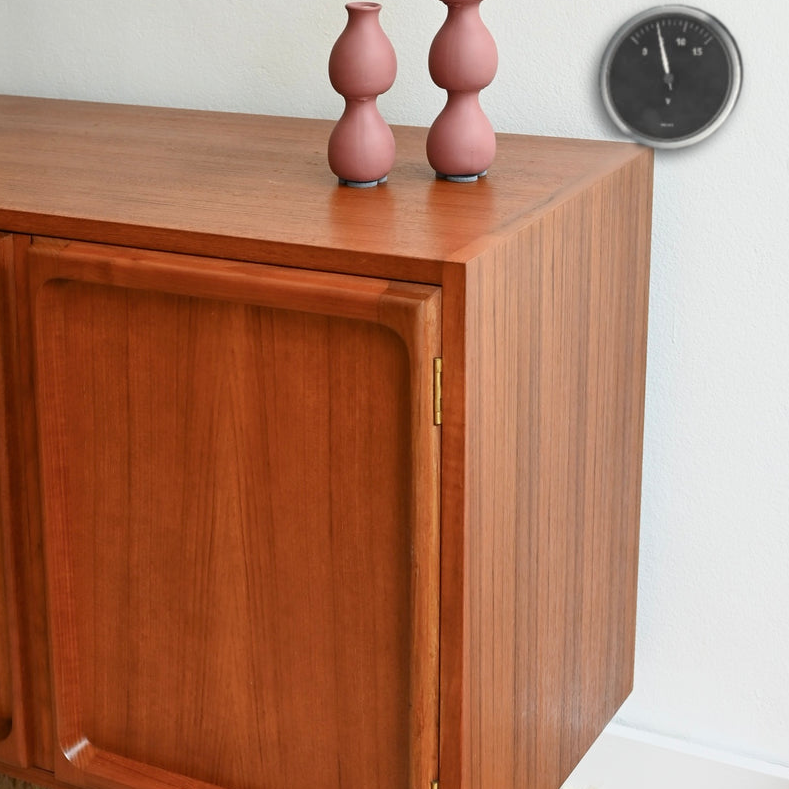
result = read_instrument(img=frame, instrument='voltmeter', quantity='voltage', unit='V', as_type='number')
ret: 5 V
